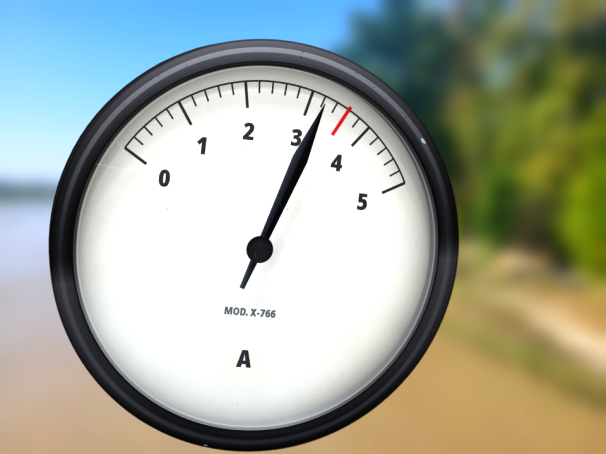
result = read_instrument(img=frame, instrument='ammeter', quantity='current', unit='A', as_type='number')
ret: 3.2 A
